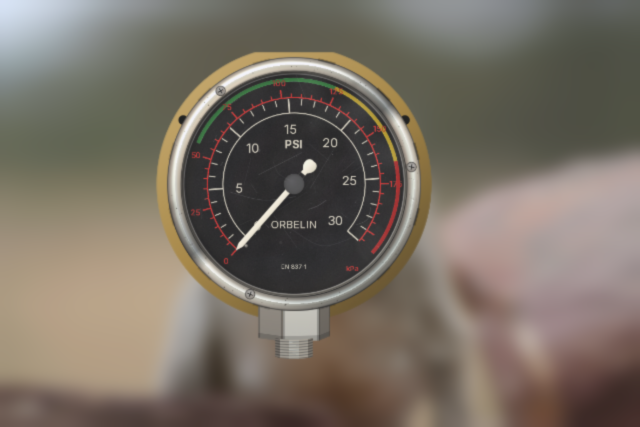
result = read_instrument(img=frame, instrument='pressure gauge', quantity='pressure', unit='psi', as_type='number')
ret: 0 psi
